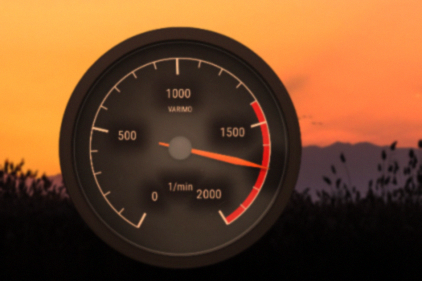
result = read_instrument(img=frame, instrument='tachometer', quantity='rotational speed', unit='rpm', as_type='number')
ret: 1700 rpm
